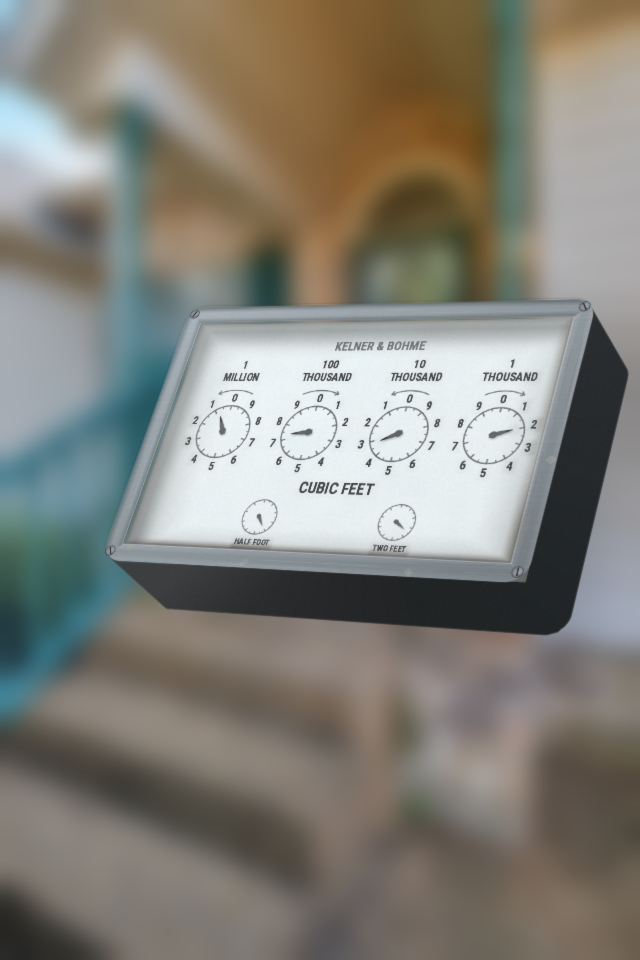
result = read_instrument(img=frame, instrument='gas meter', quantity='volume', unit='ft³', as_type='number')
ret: 73200 ft³
